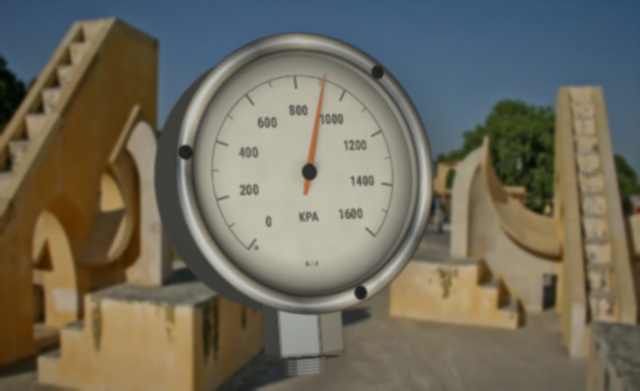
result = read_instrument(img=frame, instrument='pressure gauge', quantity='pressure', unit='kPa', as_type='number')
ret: 900 kPa
